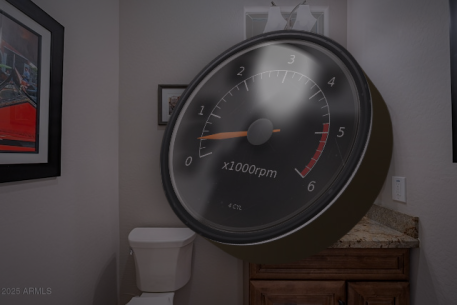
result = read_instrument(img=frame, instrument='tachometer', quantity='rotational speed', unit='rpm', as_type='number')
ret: 400 rpm
